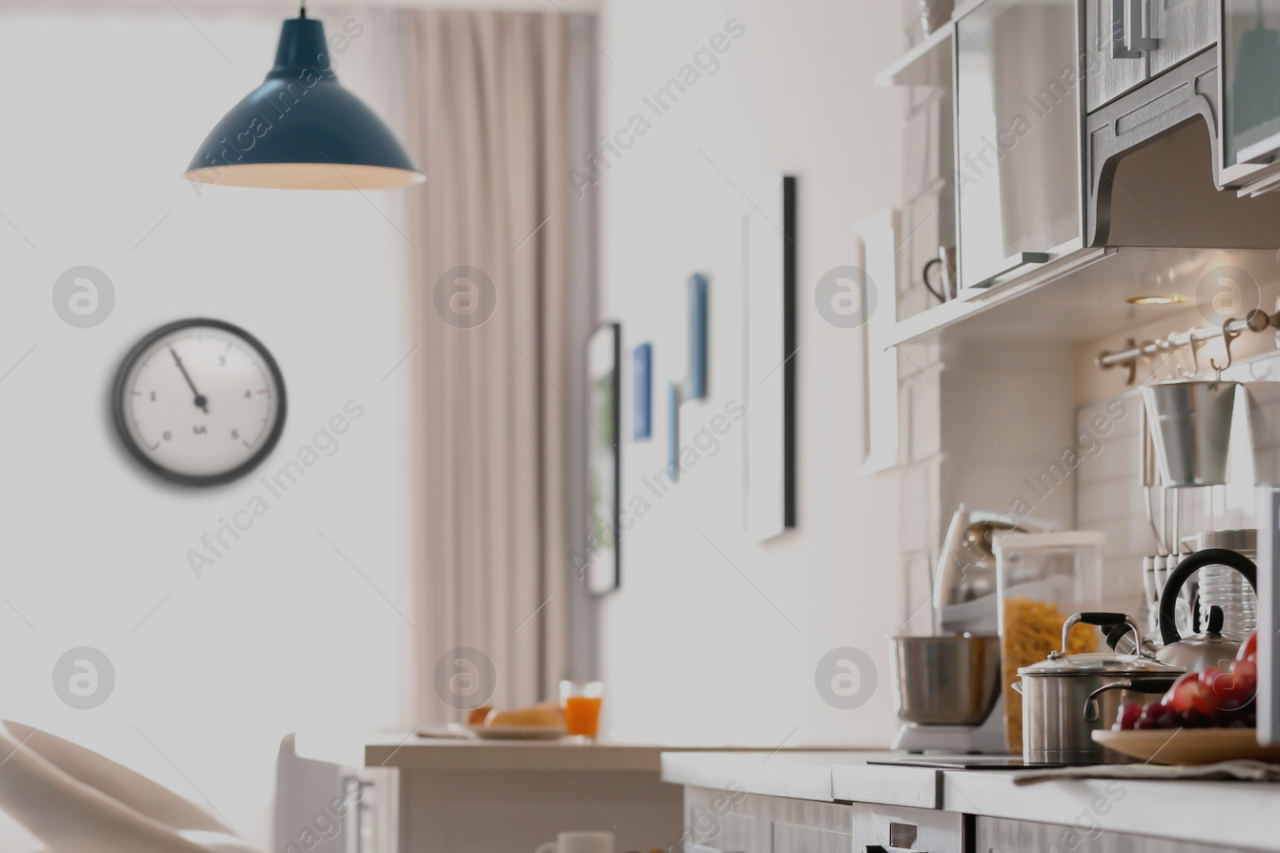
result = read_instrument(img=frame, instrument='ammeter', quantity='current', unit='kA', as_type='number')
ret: 2 kA
